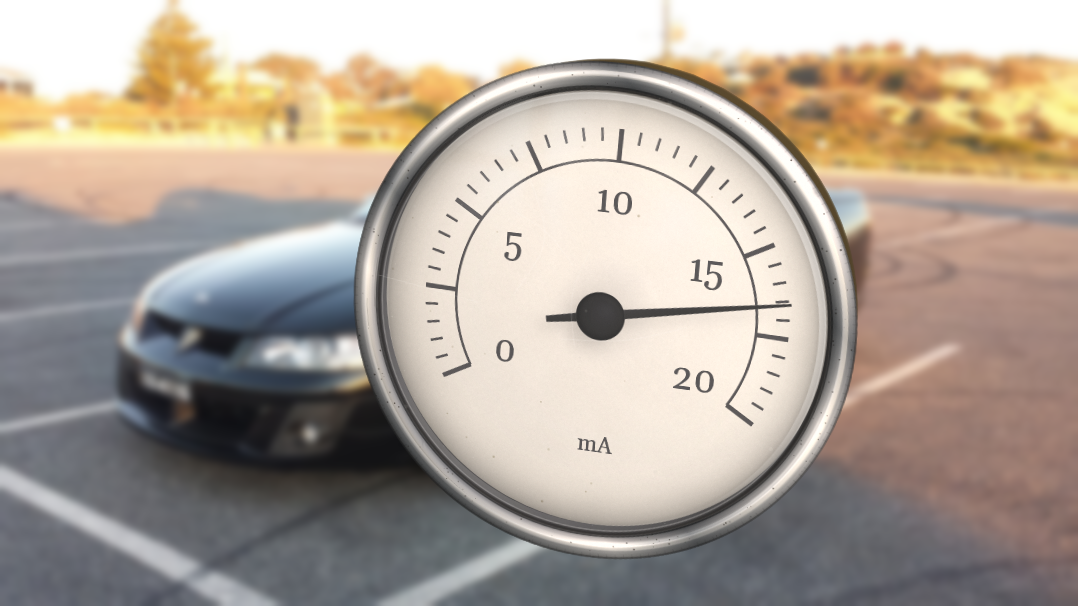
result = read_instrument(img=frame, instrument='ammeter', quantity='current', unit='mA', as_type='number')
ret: 16.5 mA
